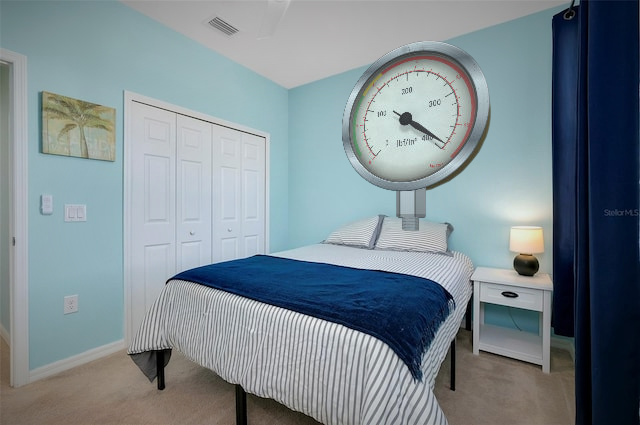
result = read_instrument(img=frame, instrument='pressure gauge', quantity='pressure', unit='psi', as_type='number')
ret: 390 psi
